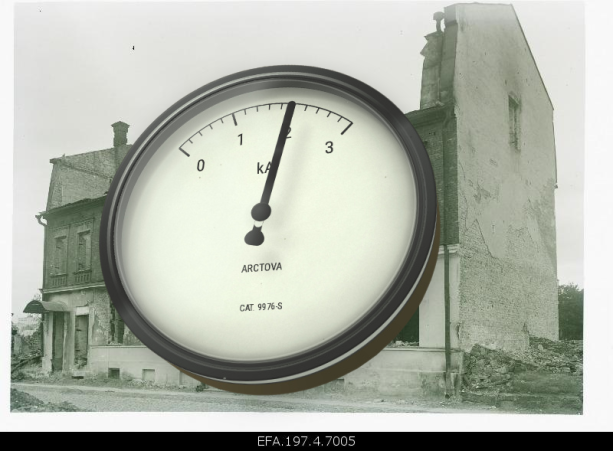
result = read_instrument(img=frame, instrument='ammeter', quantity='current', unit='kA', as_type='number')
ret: 2 kA
